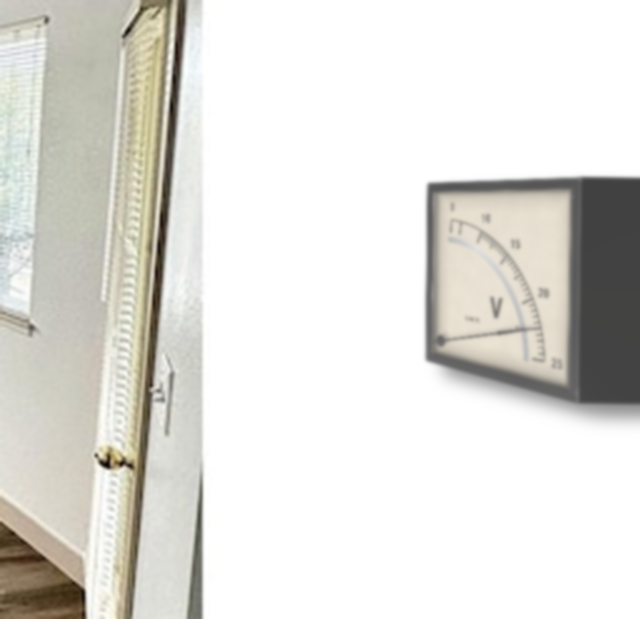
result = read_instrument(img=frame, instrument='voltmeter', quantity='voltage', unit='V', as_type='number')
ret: 22.5 V
